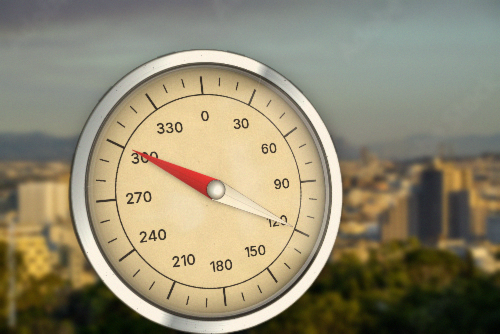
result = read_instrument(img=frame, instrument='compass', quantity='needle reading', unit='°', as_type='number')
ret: 300 °
